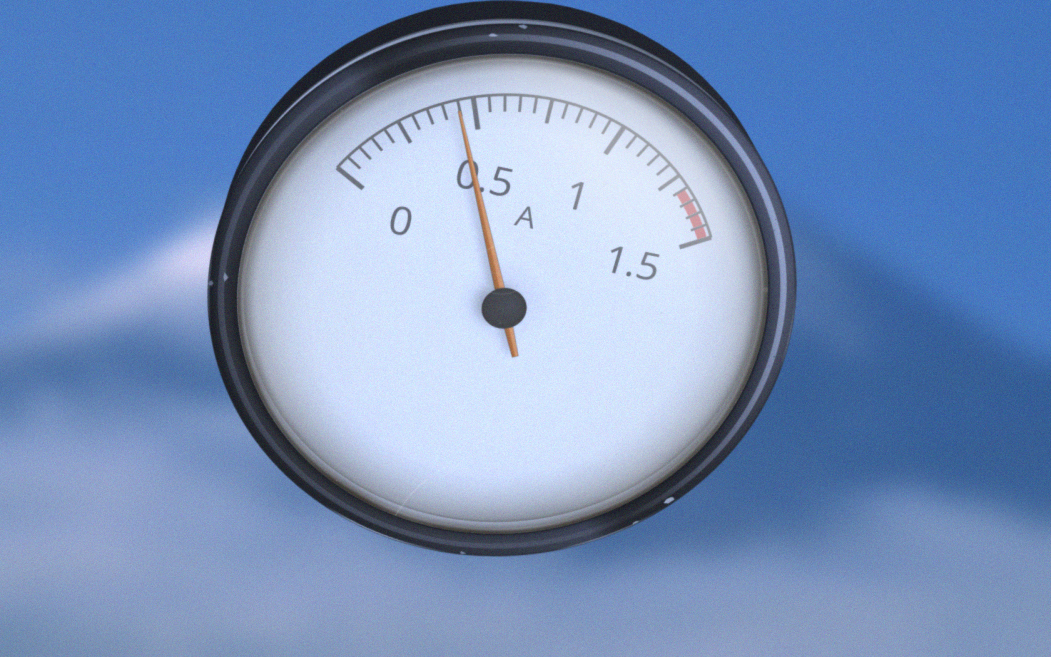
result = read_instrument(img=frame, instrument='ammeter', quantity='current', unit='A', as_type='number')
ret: 0.45 A
